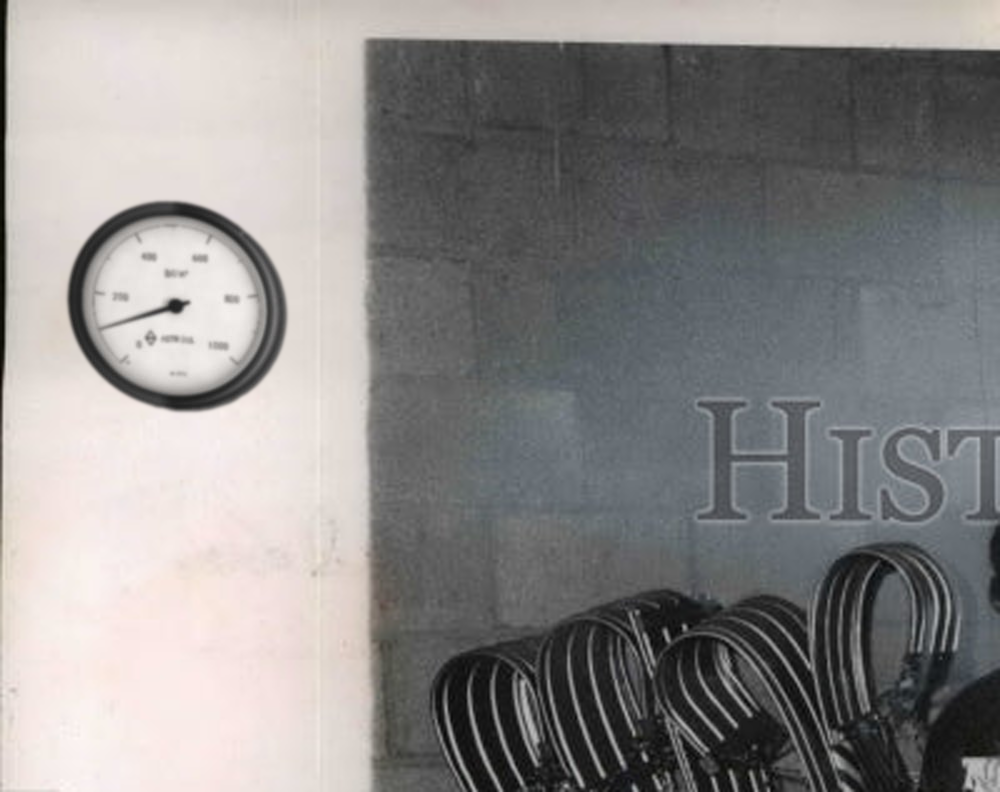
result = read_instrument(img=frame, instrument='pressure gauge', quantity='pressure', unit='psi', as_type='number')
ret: 100 psi
